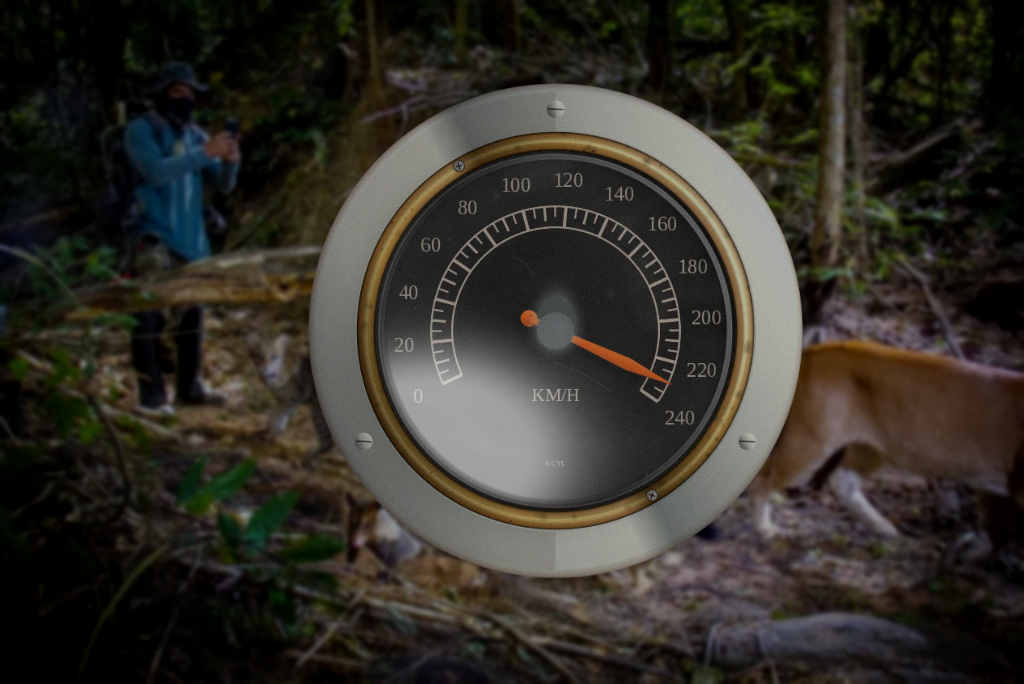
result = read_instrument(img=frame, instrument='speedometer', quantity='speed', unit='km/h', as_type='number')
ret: 230 km/h
